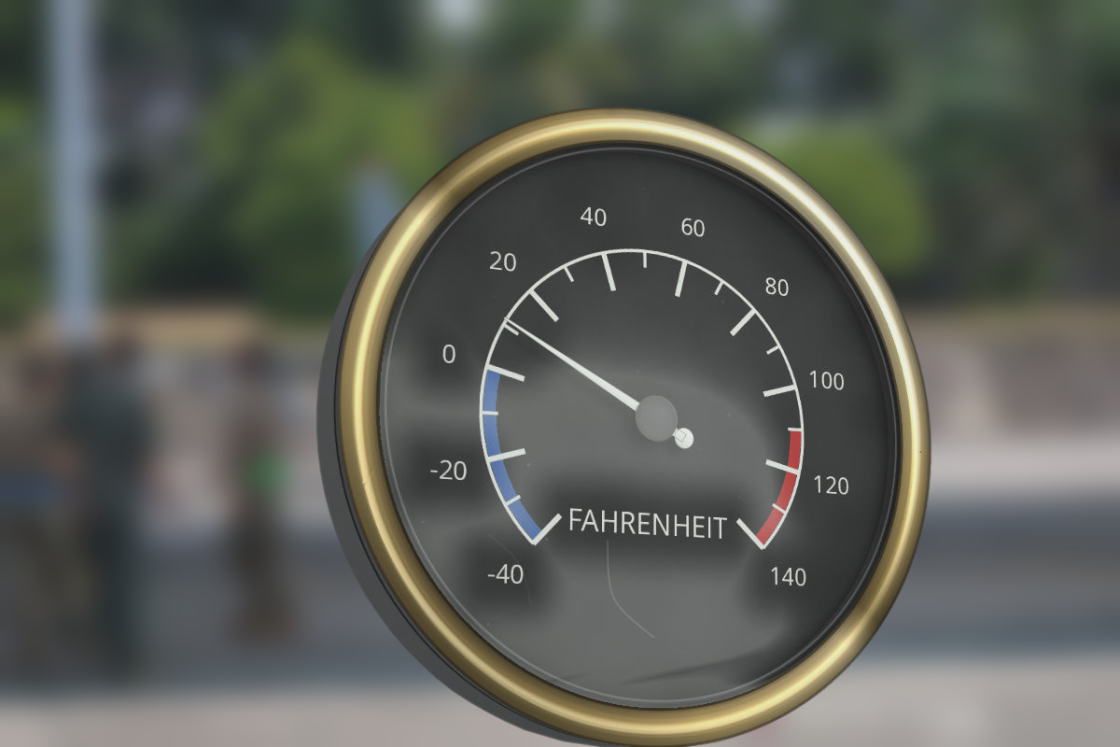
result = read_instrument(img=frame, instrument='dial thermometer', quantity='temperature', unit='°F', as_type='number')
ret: 10 °F
